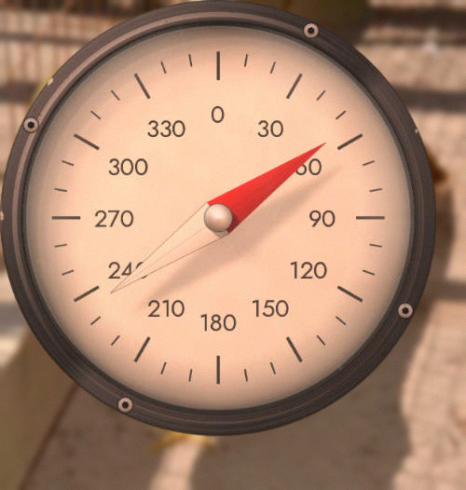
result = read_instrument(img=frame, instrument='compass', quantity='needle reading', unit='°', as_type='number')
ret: 55 °
